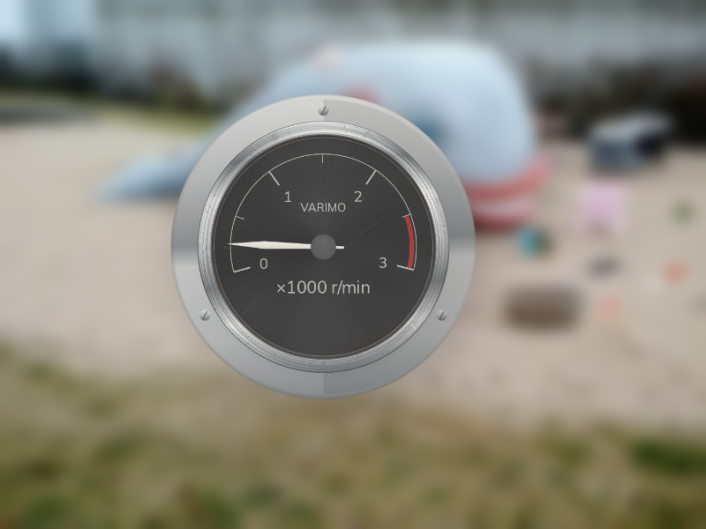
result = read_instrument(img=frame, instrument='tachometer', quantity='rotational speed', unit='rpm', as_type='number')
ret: 250 rpm
